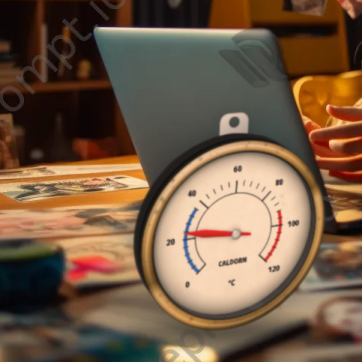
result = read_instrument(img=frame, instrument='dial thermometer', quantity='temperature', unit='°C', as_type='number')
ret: 24 °C
